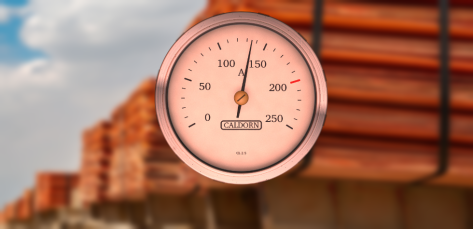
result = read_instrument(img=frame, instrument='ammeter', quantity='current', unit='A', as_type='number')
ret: 135 A
